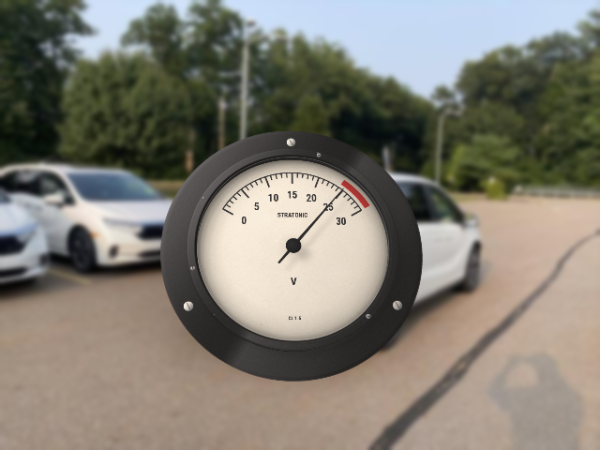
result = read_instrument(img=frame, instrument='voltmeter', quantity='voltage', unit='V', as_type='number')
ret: 25 V
